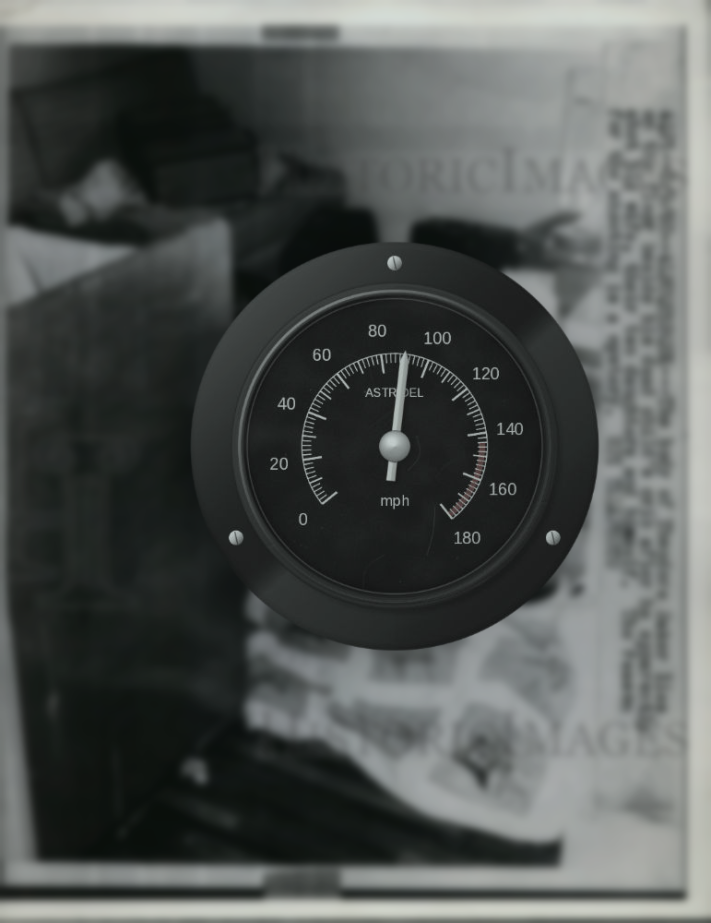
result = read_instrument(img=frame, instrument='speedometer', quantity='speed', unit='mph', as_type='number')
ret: 90 mph
